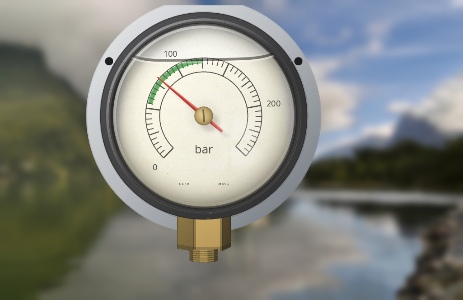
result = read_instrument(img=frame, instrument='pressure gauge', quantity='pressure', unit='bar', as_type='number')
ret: 80 bar
